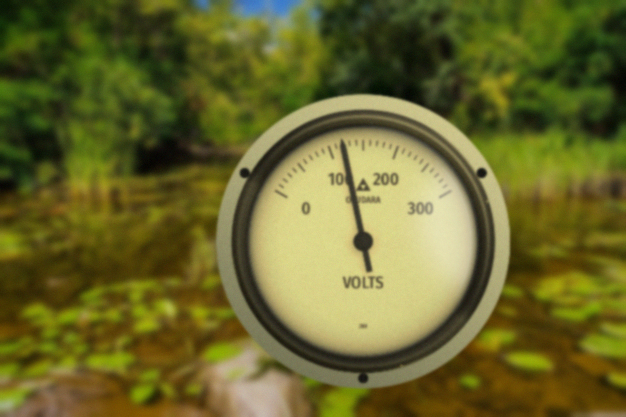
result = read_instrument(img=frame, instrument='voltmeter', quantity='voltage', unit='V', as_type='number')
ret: 120 V
